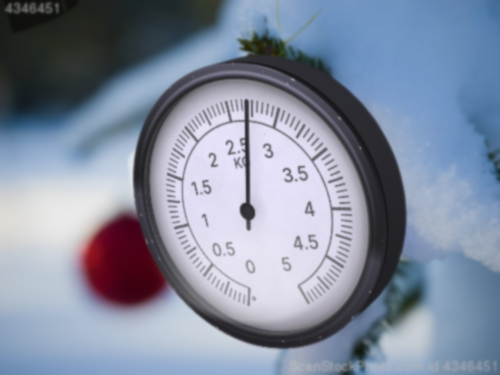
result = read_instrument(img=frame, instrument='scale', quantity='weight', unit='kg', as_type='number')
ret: 2.75 kg
